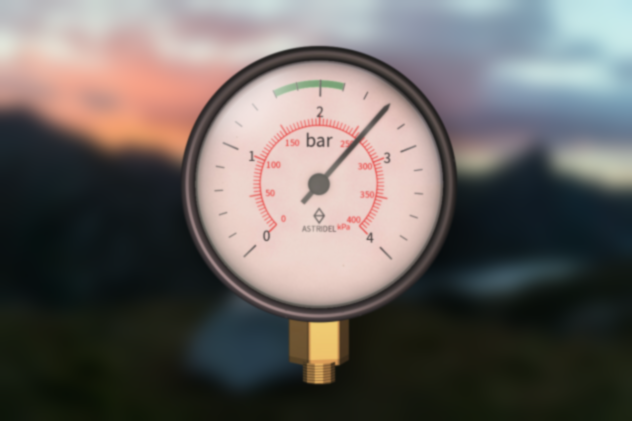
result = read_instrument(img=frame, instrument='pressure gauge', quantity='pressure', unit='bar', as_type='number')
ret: 2.6 bar
